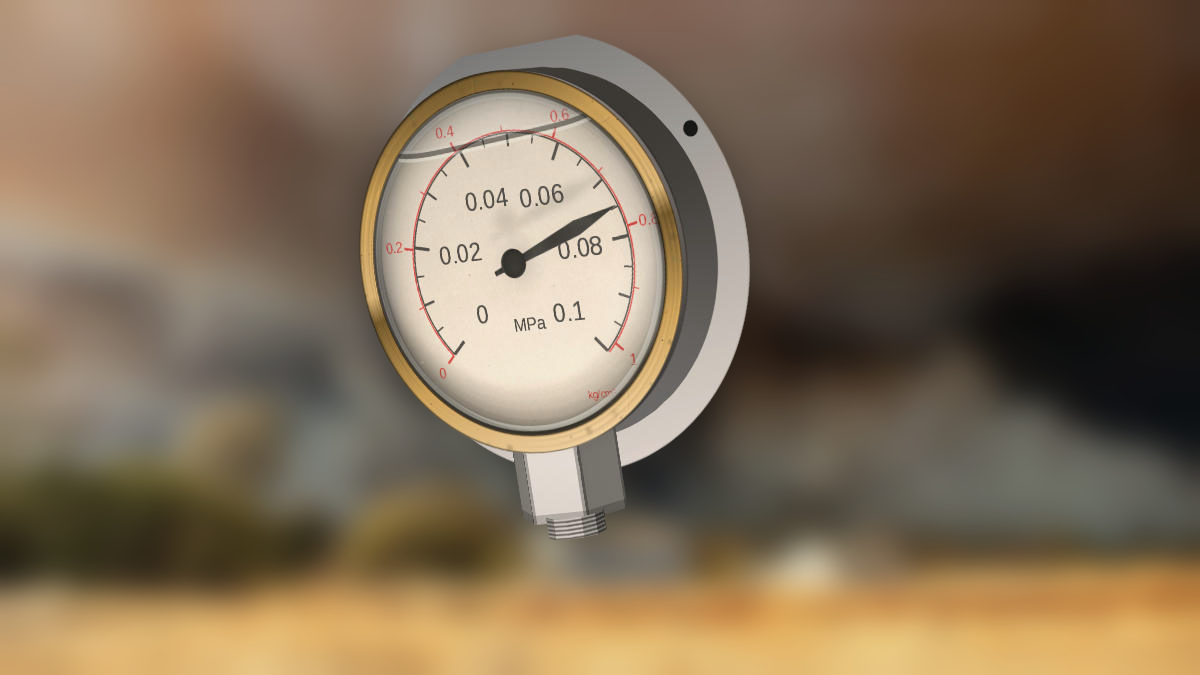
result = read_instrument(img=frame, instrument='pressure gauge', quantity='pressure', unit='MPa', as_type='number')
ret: 0.075 MPa
